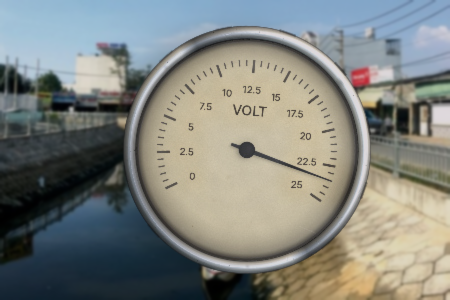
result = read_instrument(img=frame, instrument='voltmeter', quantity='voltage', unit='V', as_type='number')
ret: 23.5 V
